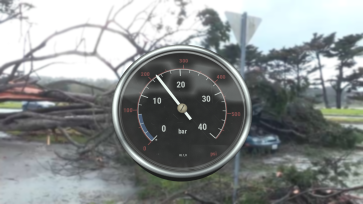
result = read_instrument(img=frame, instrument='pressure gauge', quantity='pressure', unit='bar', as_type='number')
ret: 15 bar
